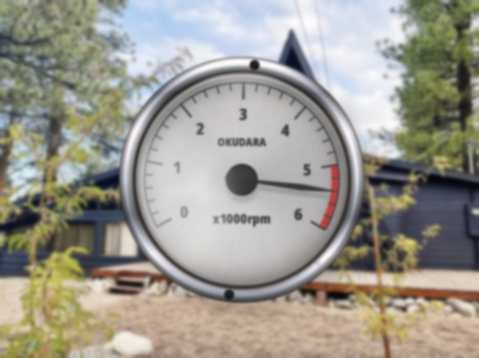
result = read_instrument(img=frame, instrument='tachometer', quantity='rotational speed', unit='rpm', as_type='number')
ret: 5400 rpm
